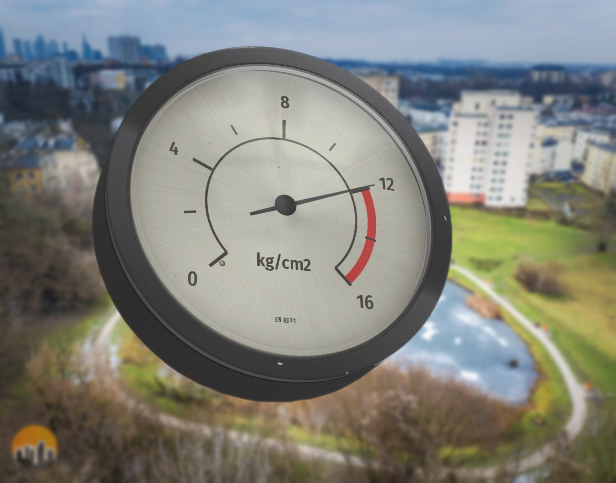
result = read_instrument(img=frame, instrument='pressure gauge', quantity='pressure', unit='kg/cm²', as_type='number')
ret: 12 kg/cm²
